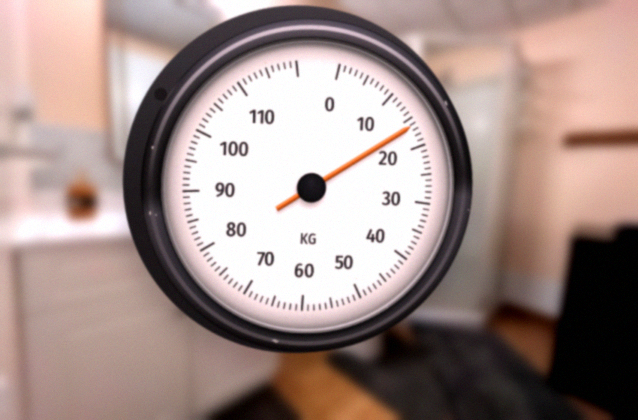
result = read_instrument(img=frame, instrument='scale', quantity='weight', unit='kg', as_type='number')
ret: 16 kg
